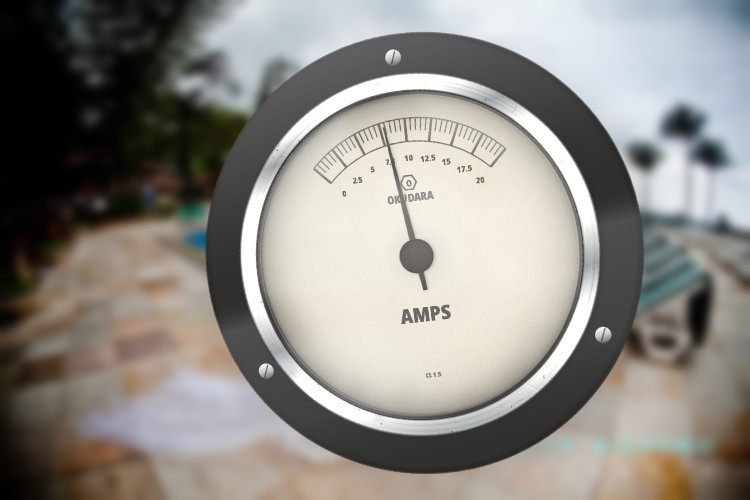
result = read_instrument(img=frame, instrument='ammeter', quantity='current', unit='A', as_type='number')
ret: 8 A
